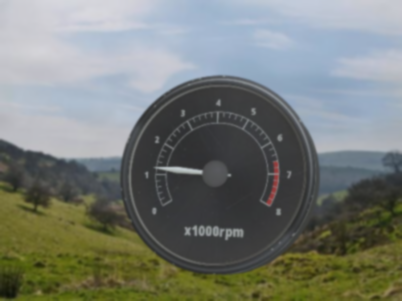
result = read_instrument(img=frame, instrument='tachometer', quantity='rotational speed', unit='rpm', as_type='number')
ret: 1200 rpm
